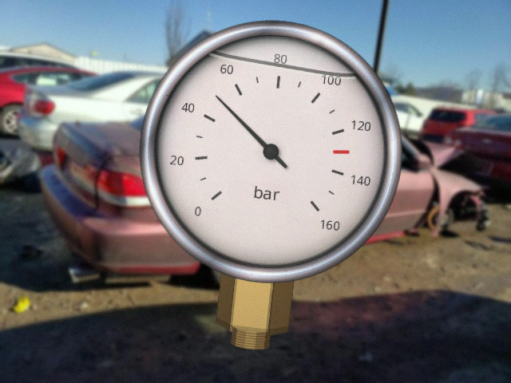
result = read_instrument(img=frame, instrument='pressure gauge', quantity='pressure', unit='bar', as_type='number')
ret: 50 bar
